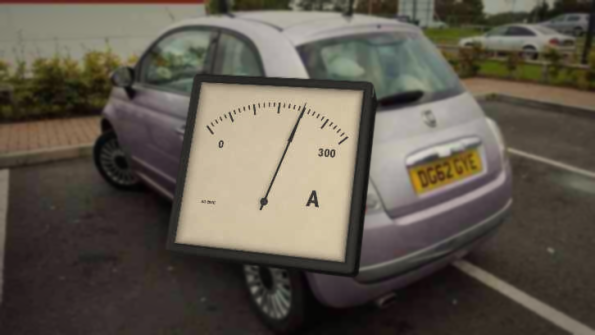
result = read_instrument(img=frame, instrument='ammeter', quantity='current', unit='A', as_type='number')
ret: 200 A
